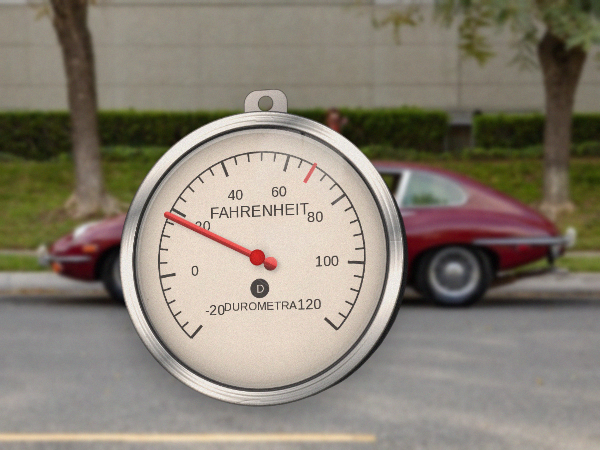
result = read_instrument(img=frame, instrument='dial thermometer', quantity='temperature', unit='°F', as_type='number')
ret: 18 °F
